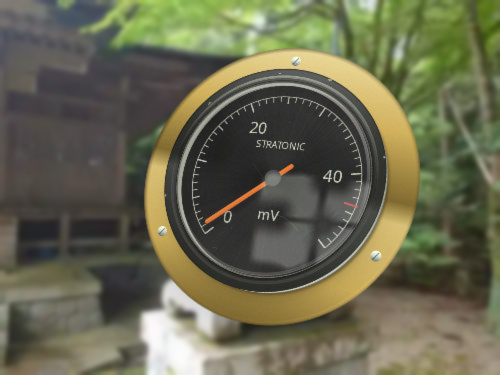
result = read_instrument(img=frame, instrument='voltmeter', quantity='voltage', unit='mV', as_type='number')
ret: 1 mV
